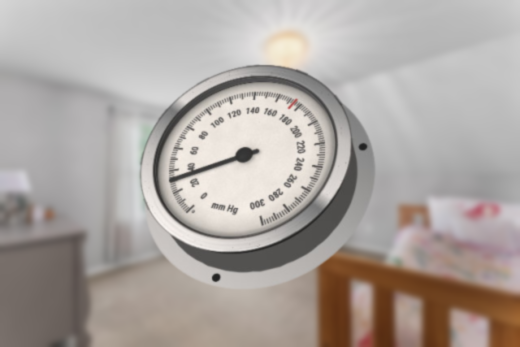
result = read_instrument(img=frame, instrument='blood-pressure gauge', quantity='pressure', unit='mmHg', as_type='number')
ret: 30 mmHg
